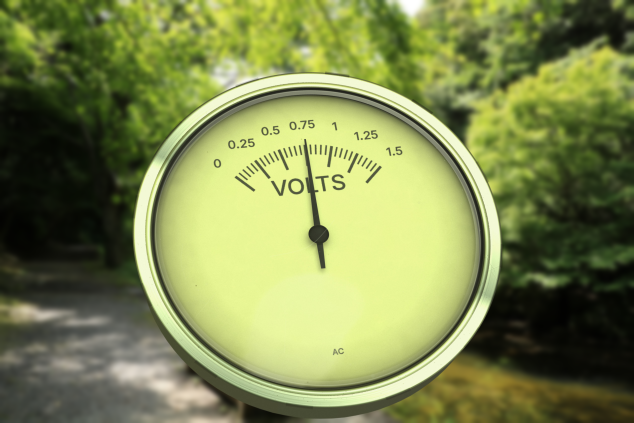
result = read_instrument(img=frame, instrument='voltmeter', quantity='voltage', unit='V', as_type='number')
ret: 0.75 V
